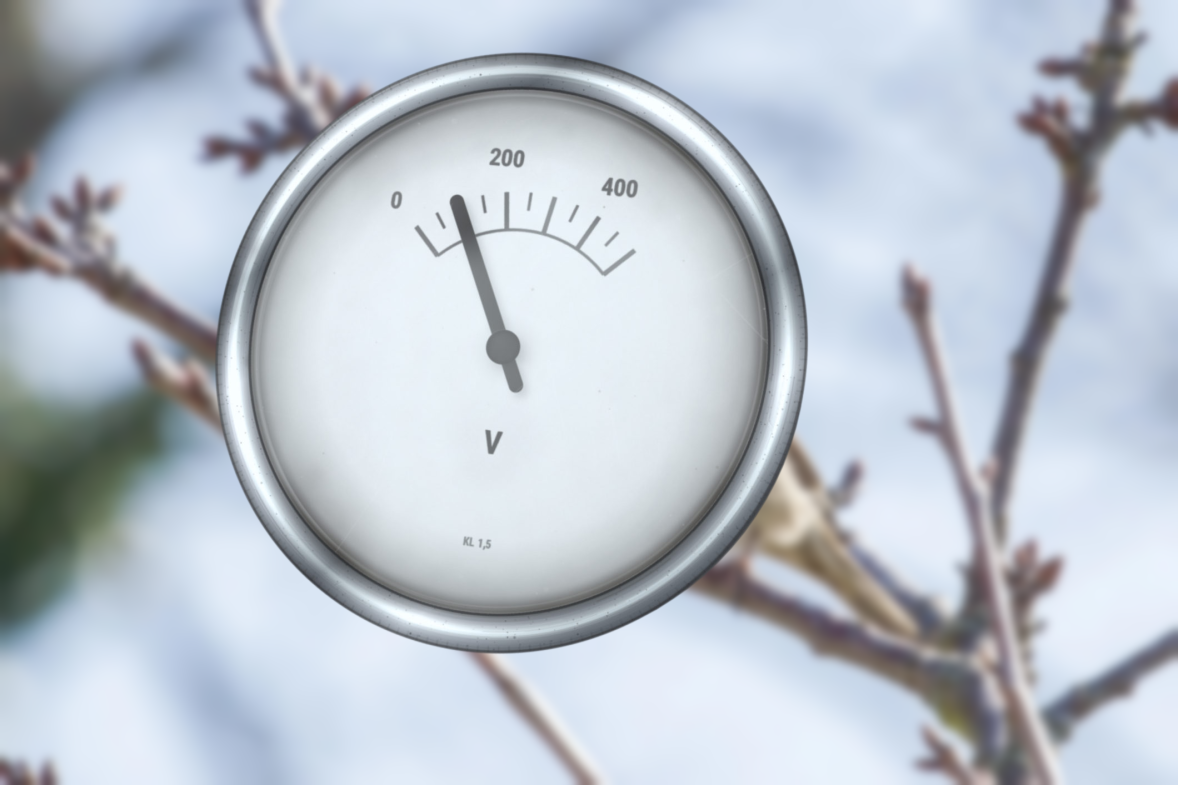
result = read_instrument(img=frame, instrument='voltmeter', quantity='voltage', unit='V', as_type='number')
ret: 100 V
